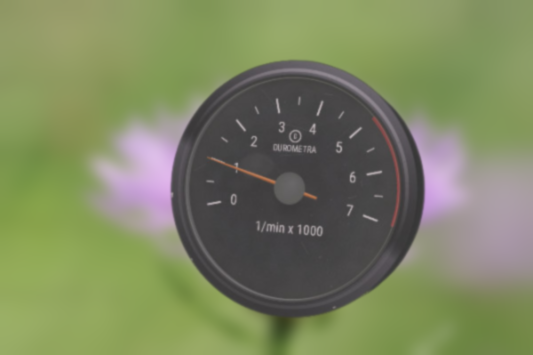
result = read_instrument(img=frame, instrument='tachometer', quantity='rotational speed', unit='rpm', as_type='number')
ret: 1000 rpm
